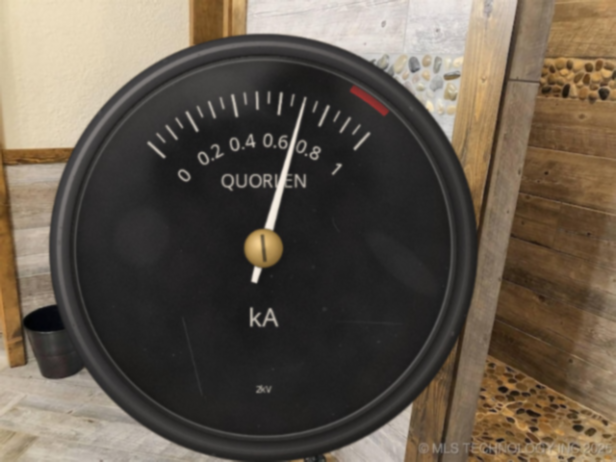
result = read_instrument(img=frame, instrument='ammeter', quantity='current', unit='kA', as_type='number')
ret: 0.7 kA
